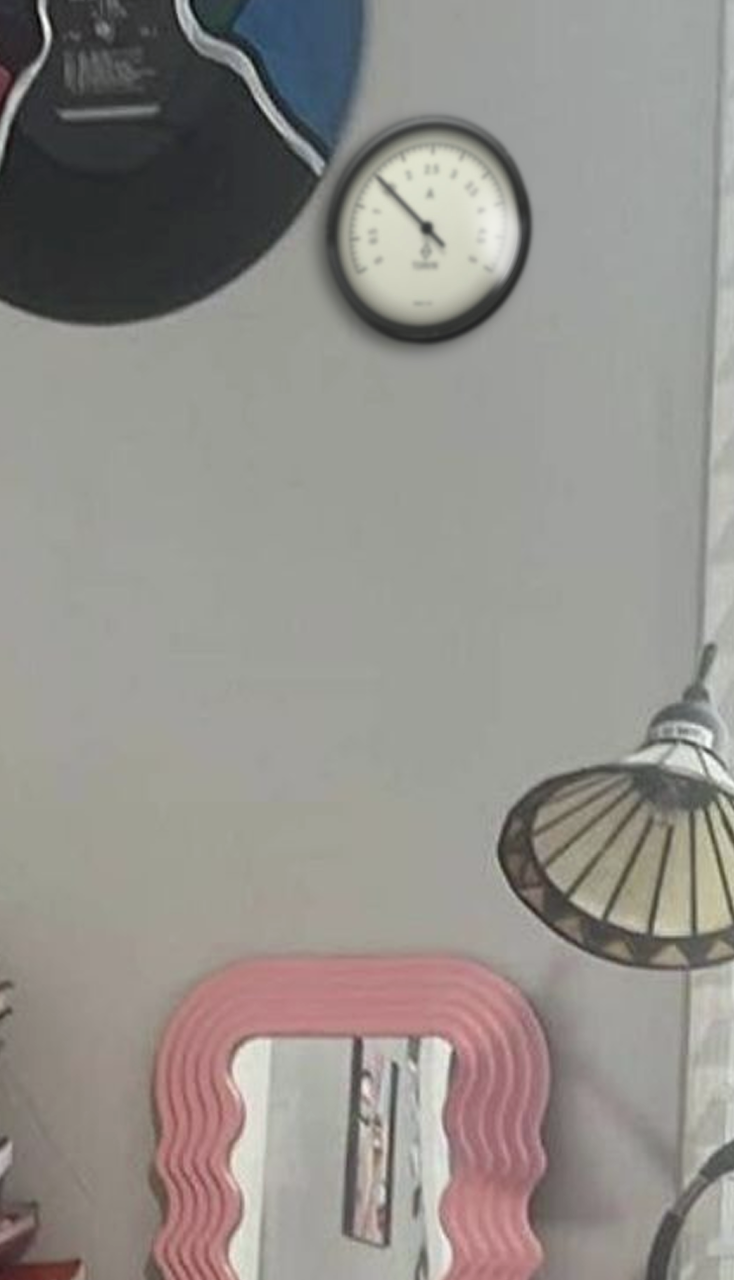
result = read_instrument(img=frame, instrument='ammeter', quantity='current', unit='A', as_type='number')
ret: 1.5 A
